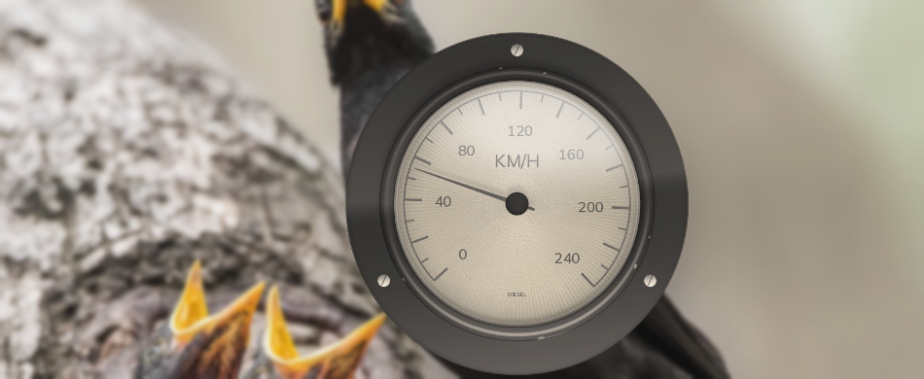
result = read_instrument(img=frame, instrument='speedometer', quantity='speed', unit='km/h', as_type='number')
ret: 55 km/h
